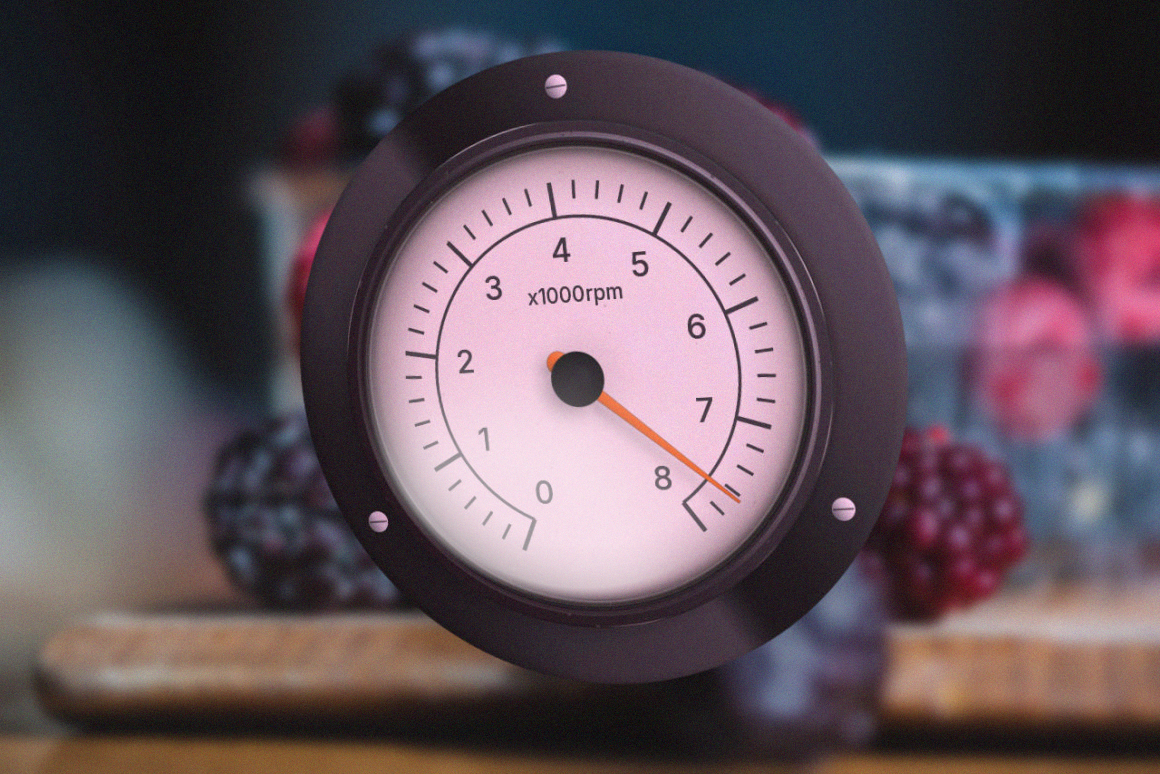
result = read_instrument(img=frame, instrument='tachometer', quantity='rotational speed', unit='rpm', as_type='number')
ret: 7600 rpm
